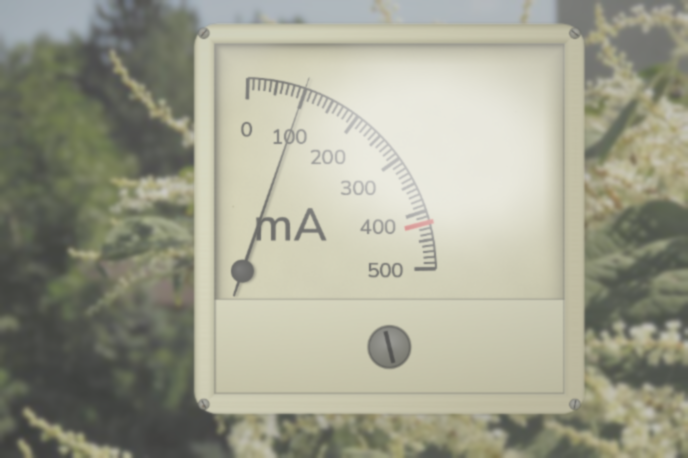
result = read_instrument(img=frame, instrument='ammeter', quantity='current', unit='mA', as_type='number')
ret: 100 mA
